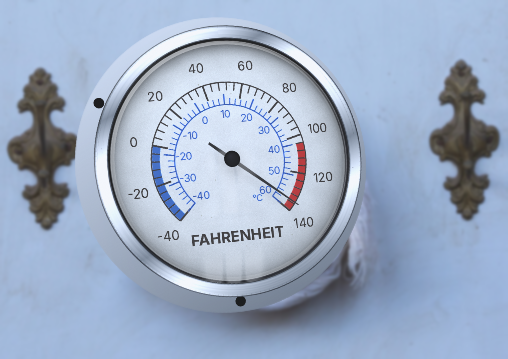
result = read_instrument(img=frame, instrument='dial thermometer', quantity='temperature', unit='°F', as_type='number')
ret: 136 °F
